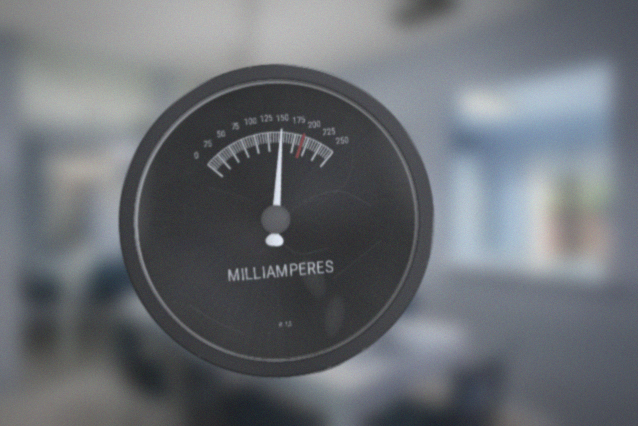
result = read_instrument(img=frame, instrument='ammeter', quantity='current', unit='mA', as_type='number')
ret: 150 mA
